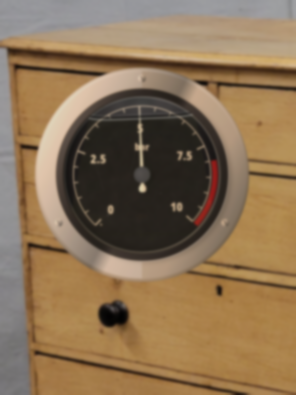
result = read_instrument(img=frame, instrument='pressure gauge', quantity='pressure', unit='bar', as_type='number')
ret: 5 bar
